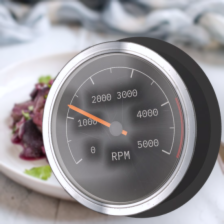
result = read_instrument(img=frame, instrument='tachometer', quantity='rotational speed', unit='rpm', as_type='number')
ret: 1250 rpm
